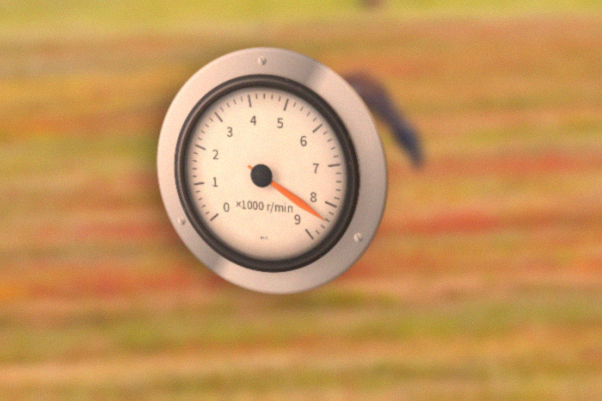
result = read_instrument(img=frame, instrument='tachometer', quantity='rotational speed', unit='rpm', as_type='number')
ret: 8400 rpm
